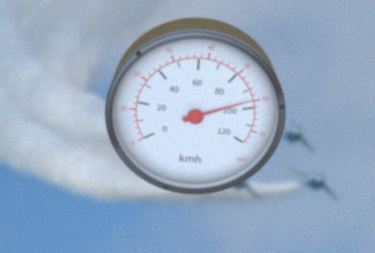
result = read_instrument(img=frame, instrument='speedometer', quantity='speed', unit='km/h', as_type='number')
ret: 95 km/h
